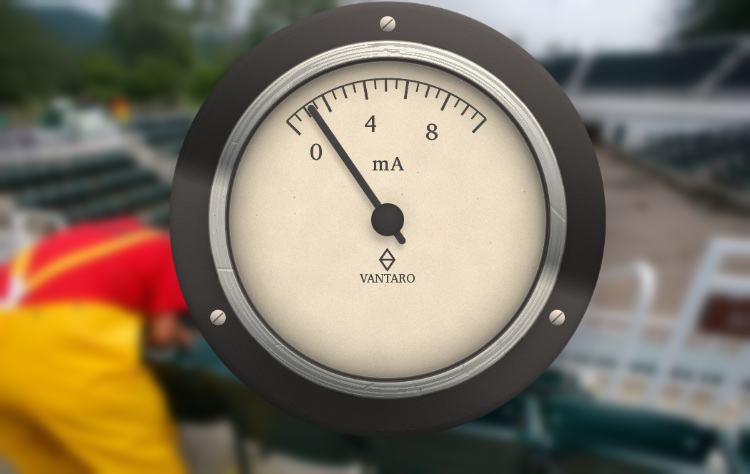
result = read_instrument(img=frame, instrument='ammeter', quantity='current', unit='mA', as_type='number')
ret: 1.25 mA
